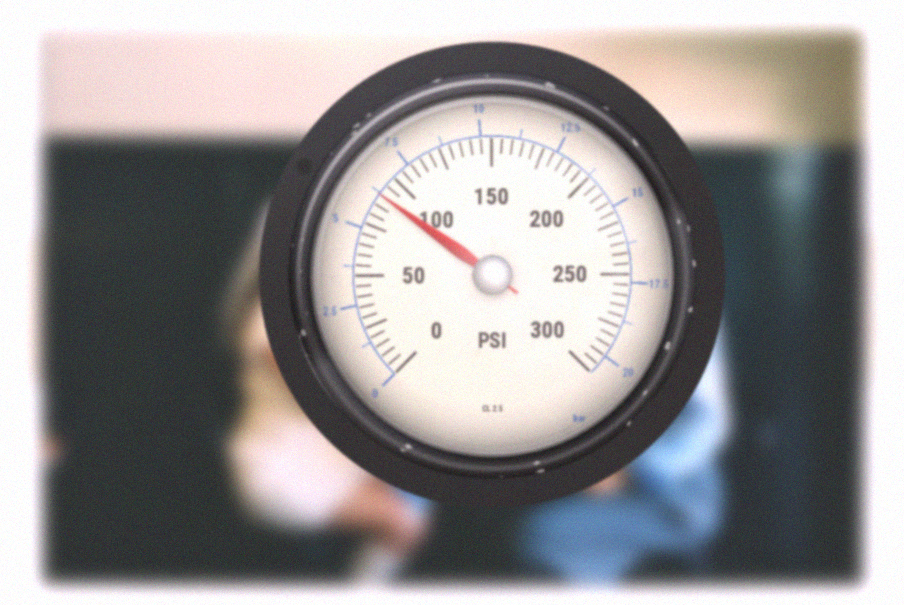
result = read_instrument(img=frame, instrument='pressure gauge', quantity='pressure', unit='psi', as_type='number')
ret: 90 psi
